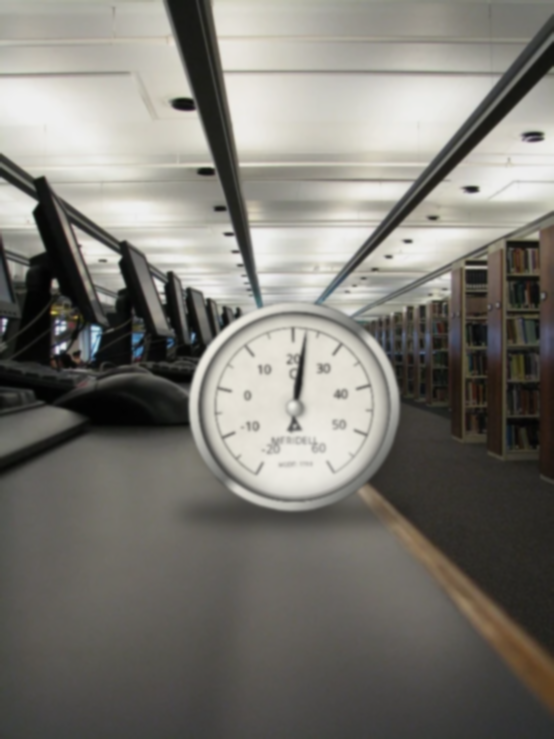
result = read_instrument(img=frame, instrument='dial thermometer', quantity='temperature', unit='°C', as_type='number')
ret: 22.5 °C
